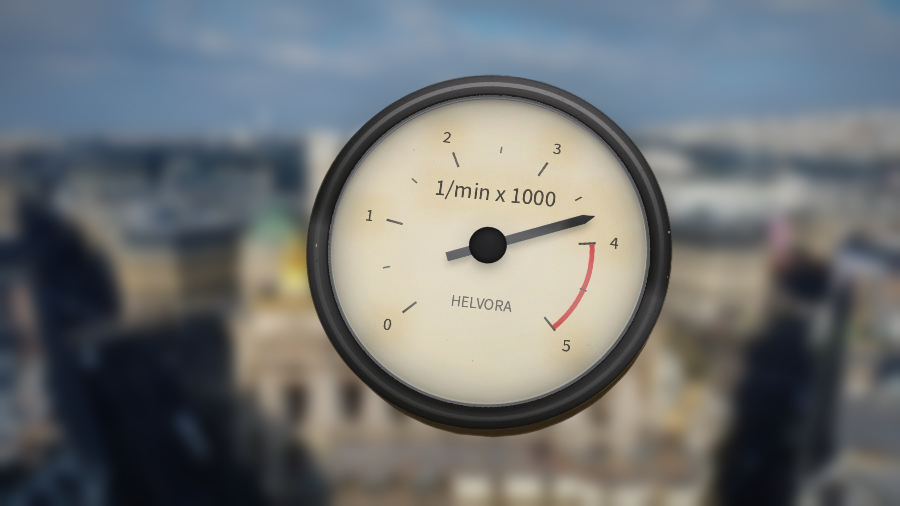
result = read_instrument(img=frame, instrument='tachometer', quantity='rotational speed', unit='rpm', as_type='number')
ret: 3750 rpm
